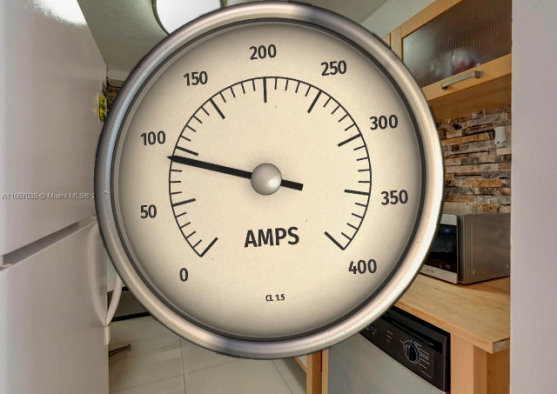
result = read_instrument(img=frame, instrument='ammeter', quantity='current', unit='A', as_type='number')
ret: 90 A
